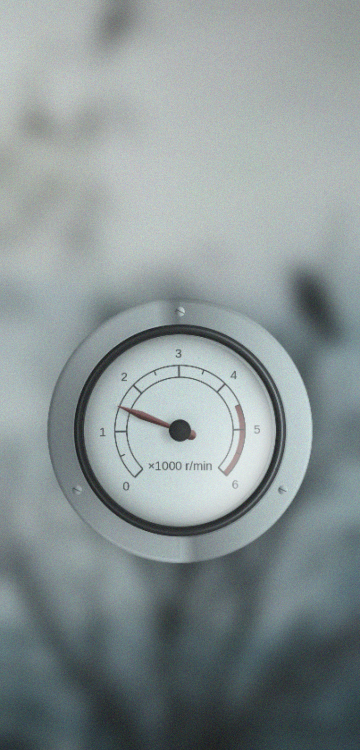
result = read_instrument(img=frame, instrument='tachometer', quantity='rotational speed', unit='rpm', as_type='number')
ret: 1500 rpm
